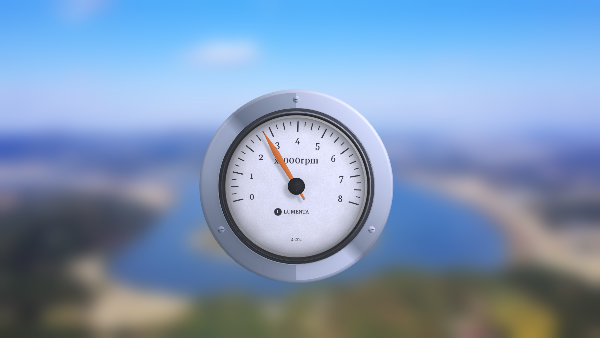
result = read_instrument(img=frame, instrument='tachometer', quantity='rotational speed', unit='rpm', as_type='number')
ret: 2750 rpm
